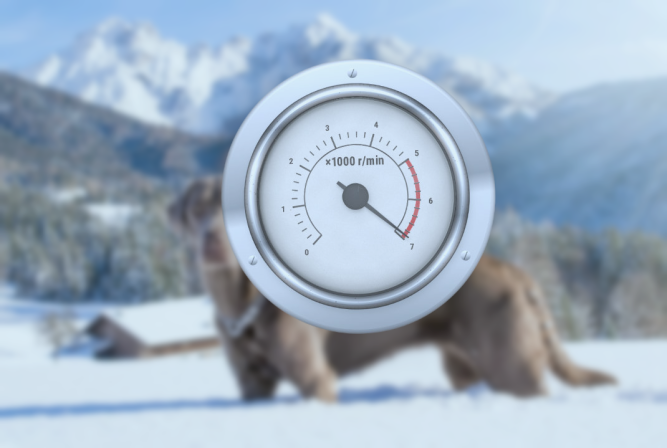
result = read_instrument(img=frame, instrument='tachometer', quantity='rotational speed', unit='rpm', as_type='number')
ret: 6900 rpm
